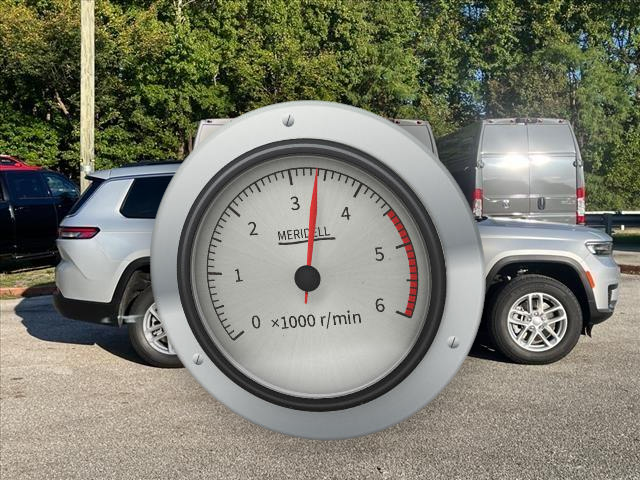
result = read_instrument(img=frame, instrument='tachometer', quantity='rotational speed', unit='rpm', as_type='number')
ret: 3400 rpm
